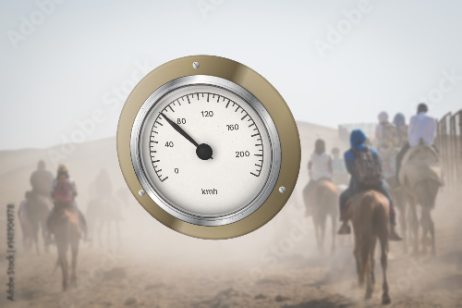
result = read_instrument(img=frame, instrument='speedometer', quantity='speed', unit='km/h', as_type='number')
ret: 70 km/h
